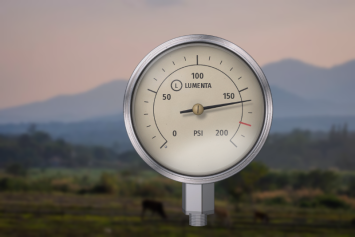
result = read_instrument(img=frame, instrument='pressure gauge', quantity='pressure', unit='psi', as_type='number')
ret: 160 psi
